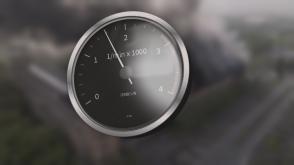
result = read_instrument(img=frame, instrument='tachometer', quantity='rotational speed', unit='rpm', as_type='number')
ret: 1600 rpm
